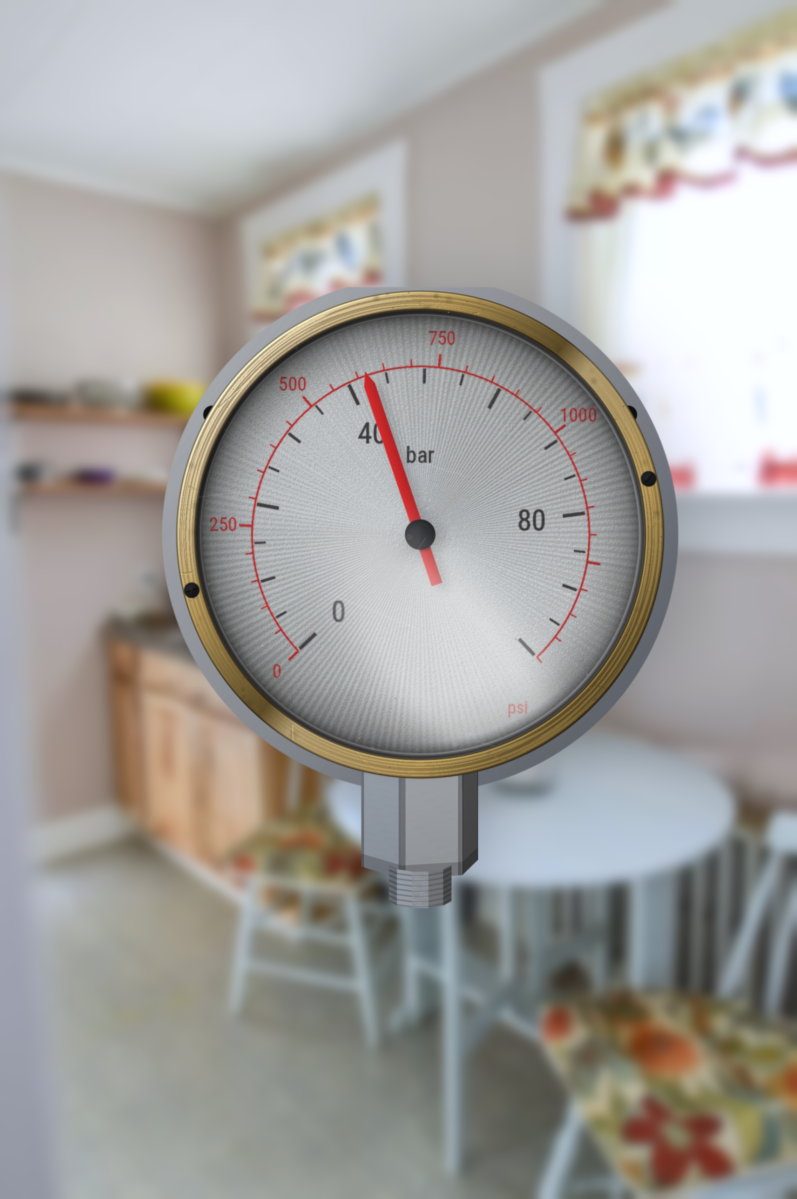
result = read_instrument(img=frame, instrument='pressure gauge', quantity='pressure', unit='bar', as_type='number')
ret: 42.5 bar
